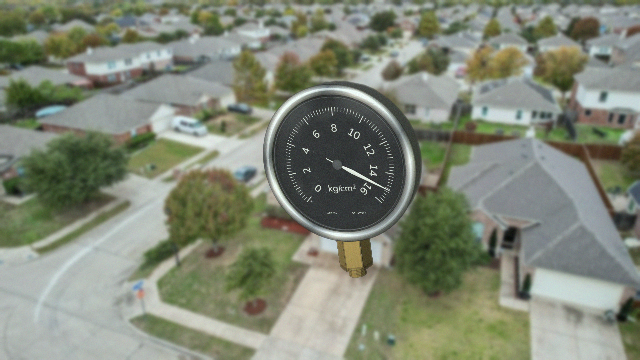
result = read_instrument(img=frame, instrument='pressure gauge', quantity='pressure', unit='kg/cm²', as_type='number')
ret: 15 kg/cm²
